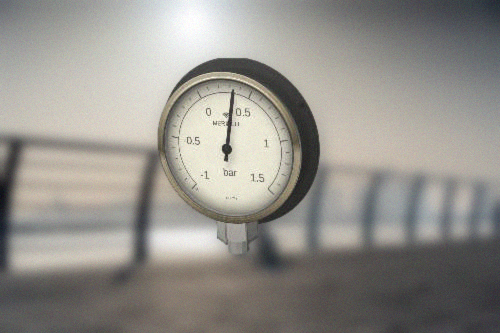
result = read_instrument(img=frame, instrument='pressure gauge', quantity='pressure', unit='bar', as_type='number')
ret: 0.35 bar
